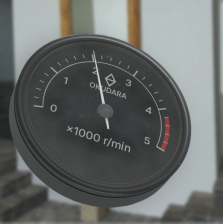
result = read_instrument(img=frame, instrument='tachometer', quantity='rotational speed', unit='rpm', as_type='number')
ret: 2000 rpm
